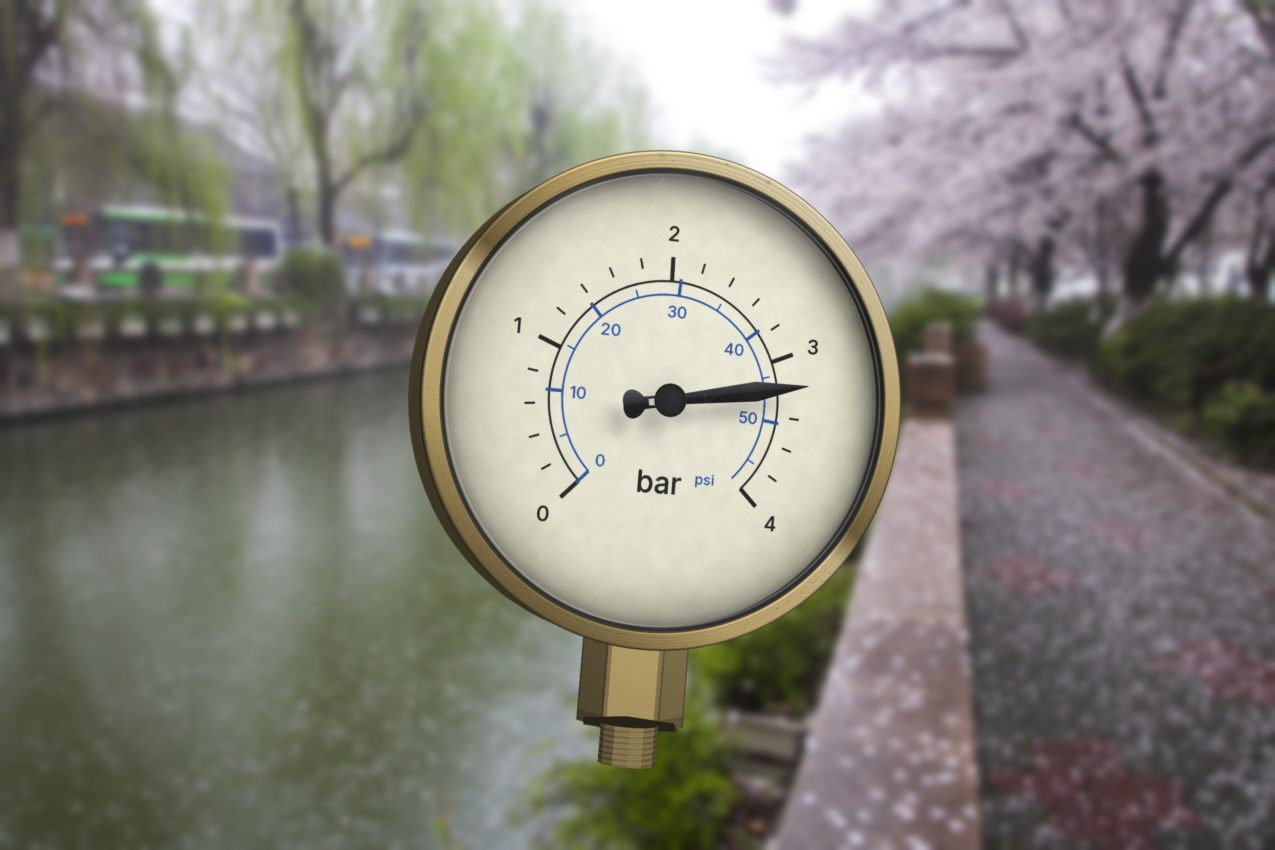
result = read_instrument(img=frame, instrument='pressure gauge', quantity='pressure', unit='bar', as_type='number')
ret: 3.2 bar
